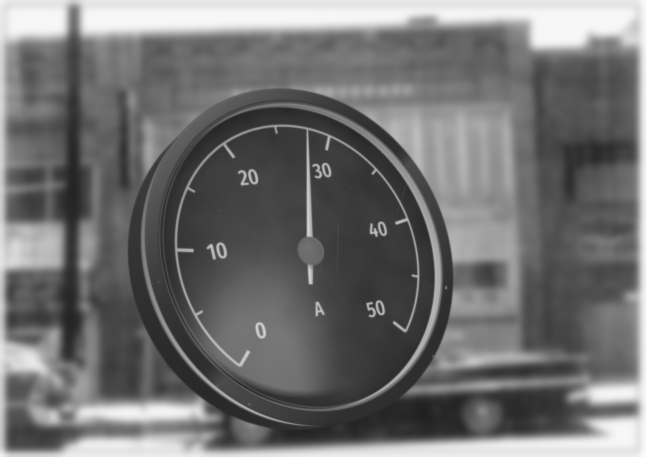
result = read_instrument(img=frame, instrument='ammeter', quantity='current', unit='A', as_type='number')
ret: 27.5 A
